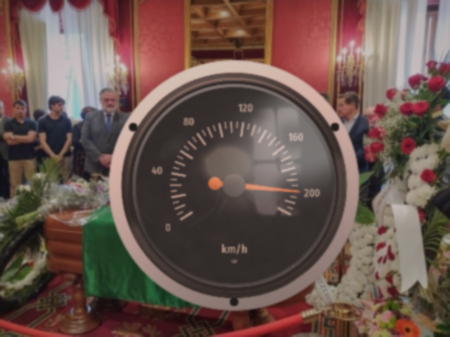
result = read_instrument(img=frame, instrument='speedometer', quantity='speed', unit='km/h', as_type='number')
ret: 200 km/h
